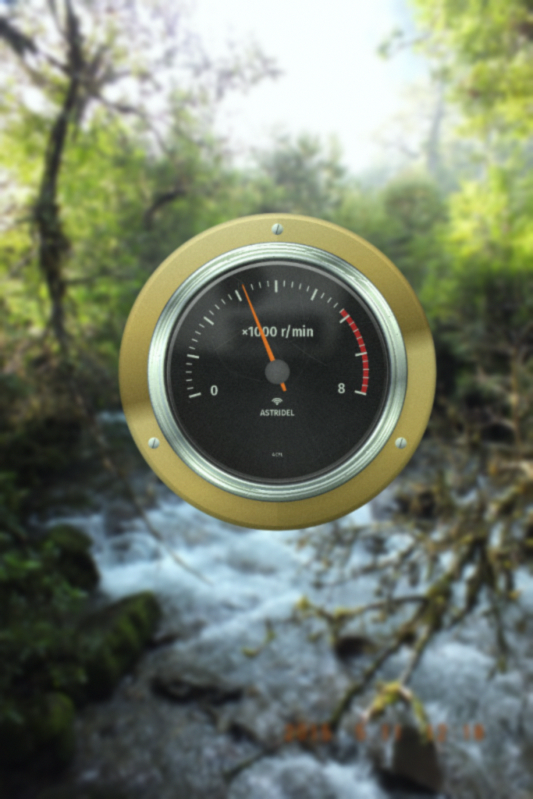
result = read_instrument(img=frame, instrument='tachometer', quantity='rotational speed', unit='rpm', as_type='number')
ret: 3200 rpm
